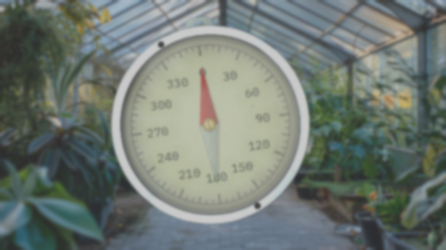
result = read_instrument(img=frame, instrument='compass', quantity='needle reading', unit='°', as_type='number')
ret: 0 °
